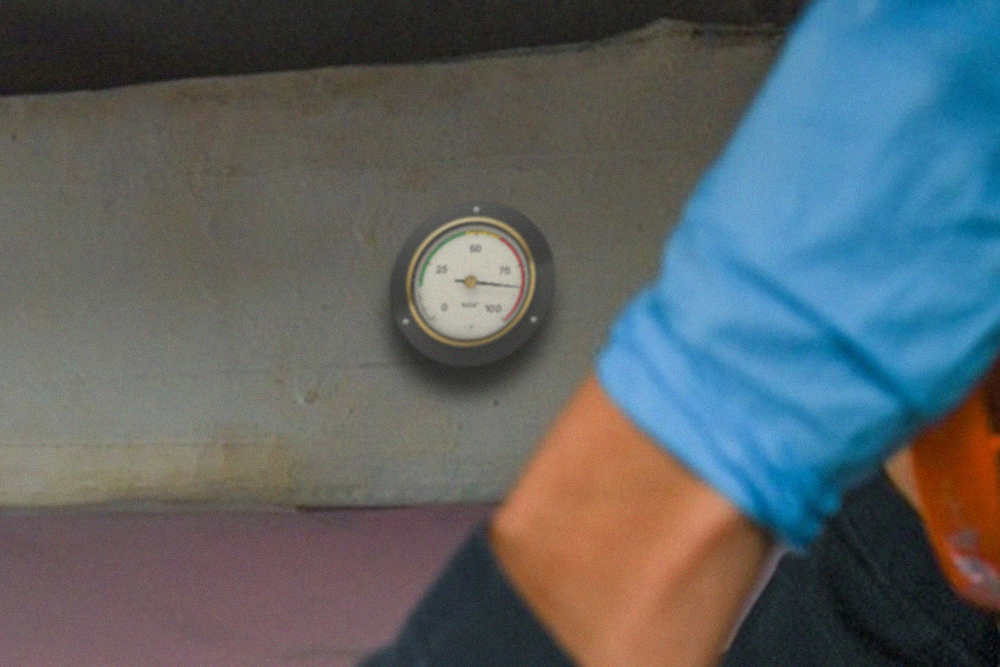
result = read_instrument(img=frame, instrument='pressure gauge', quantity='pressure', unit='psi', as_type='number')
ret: 85 psi
